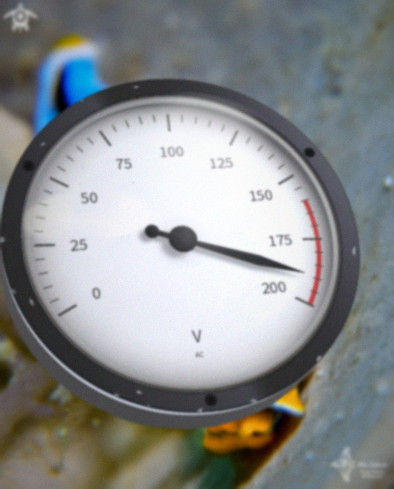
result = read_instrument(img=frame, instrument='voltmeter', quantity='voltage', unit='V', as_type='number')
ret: 190 V
